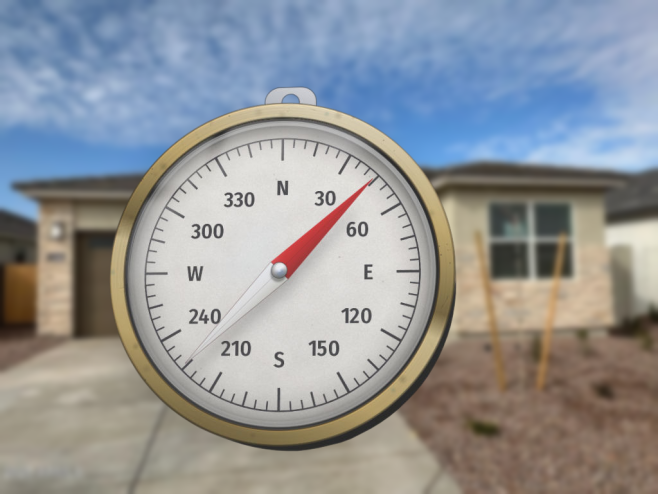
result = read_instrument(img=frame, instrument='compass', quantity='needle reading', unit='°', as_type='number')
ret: 45 °
